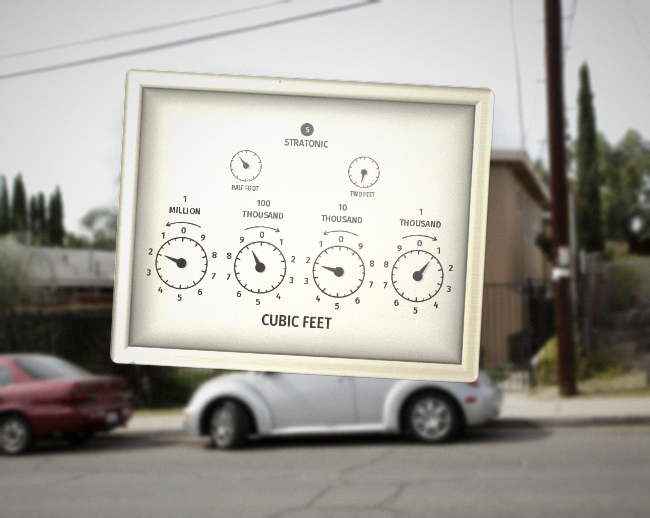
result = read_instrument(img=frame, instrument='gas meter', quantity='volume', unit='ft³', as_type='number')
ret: 192100 ft³
